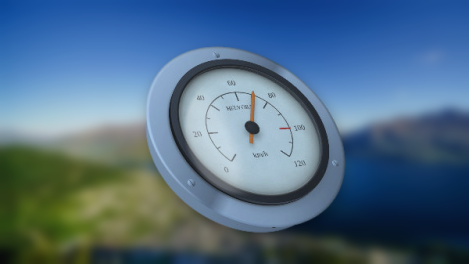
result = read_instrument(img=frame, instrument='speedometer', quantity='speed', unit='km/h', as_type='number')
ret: 70 km/h
